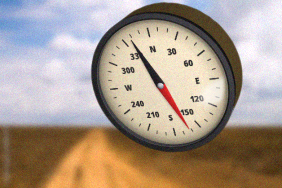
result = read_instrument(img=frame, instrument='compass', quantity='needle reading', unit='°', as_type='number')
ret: 160 °
